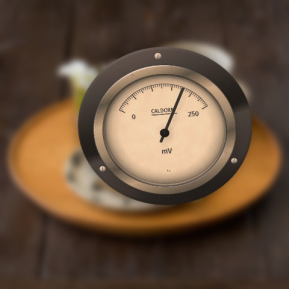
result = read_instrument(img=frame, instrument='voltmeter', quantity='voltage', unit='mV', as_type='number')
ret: 175 mV
